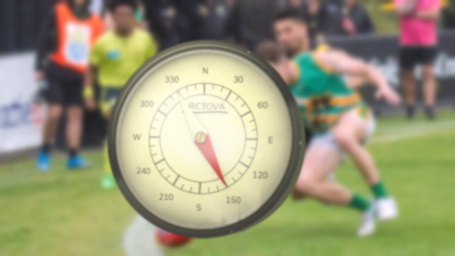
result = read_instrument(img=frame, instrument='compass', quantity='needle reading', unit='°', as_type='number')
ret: 150 °
